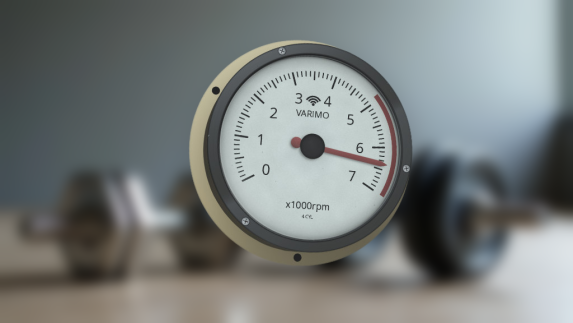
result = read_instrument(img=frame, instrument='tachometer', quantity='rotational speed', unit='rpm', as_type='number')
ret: 6400 rpm
